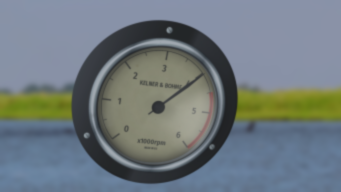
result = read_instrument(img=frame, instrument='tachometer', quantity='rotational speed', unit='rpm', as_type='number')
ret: 4000 rpm
